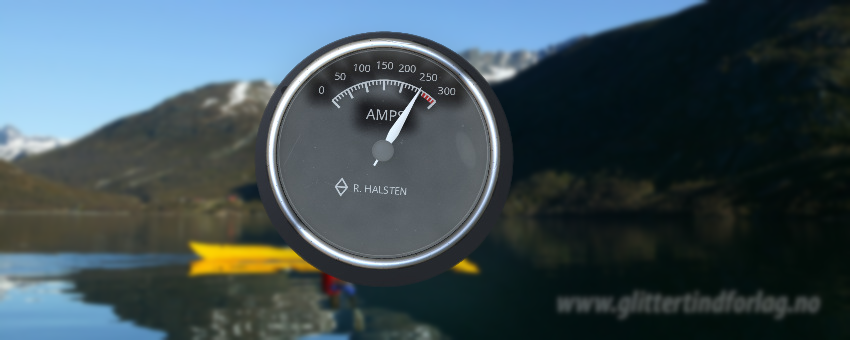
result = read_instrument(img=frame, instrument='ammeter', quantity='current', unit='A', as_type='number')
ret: 250 A
